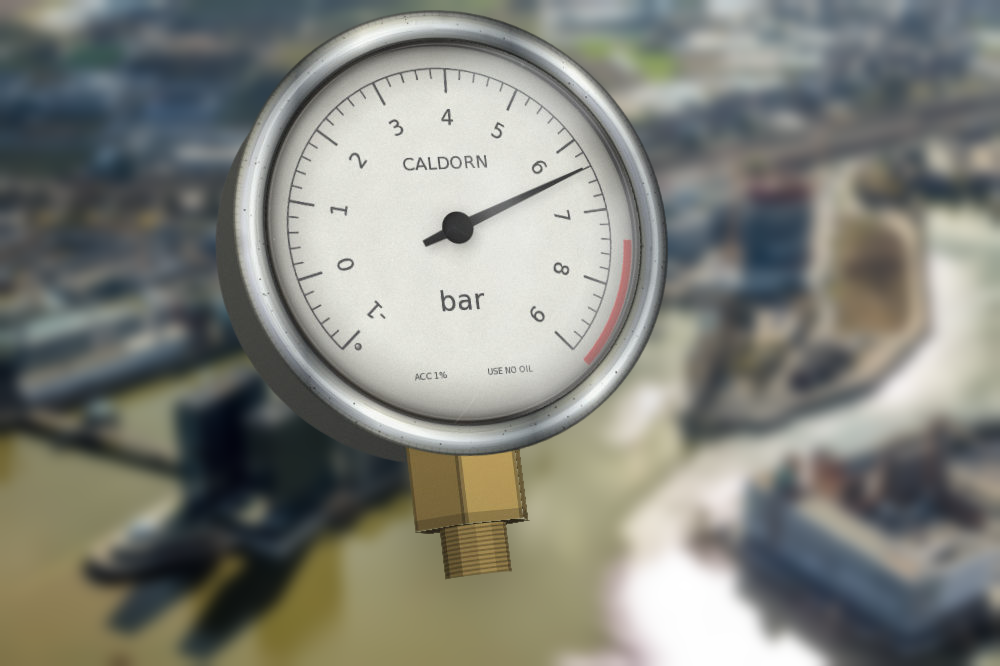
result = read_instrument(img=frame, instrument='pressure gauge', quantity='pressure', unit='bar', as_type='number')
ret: 6.4 bar
